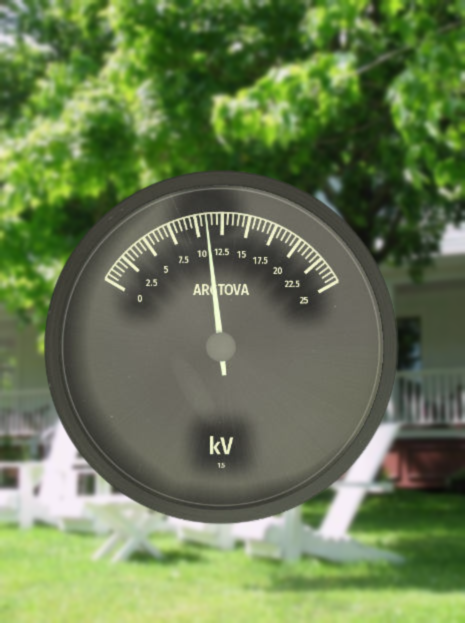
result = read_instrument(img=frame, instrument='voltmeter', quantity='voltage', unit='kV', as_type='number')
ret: 11 kV
